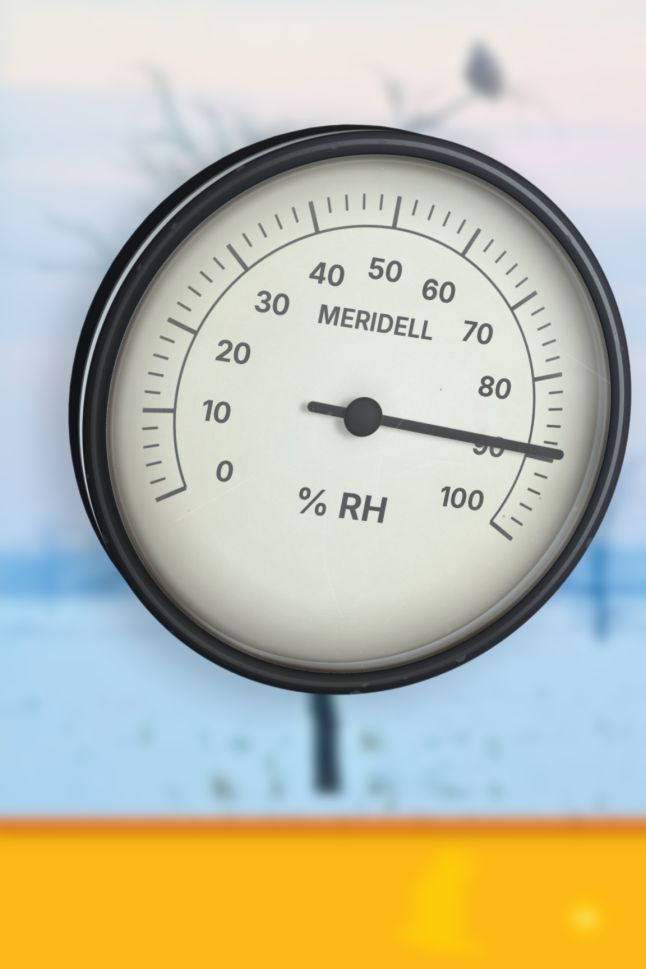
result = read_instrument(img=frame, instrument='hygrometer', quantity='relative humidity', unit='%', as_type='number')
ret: 89 %
